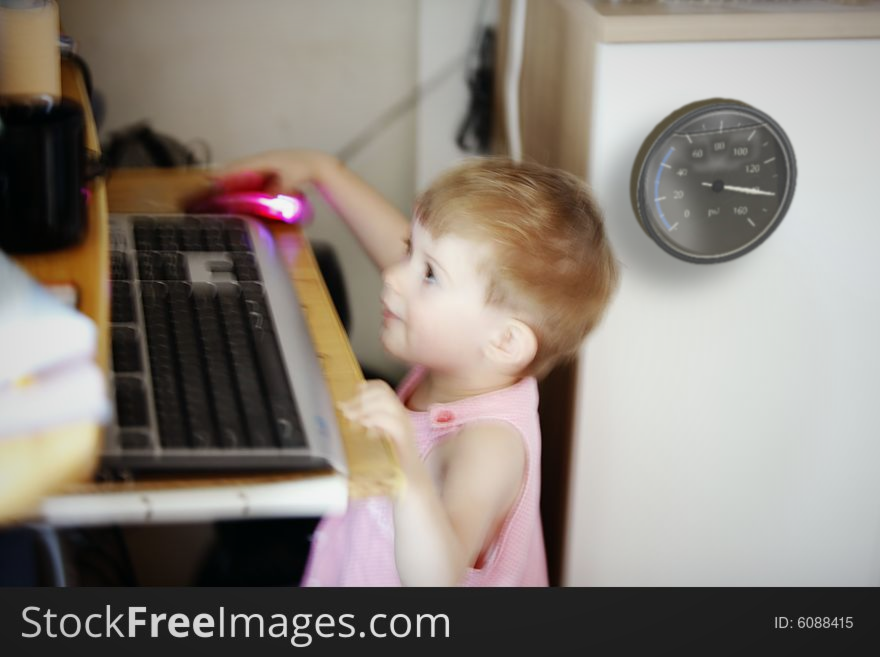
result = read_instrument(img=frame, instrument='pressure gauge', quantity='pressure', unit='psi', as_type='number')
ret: 140 psi
